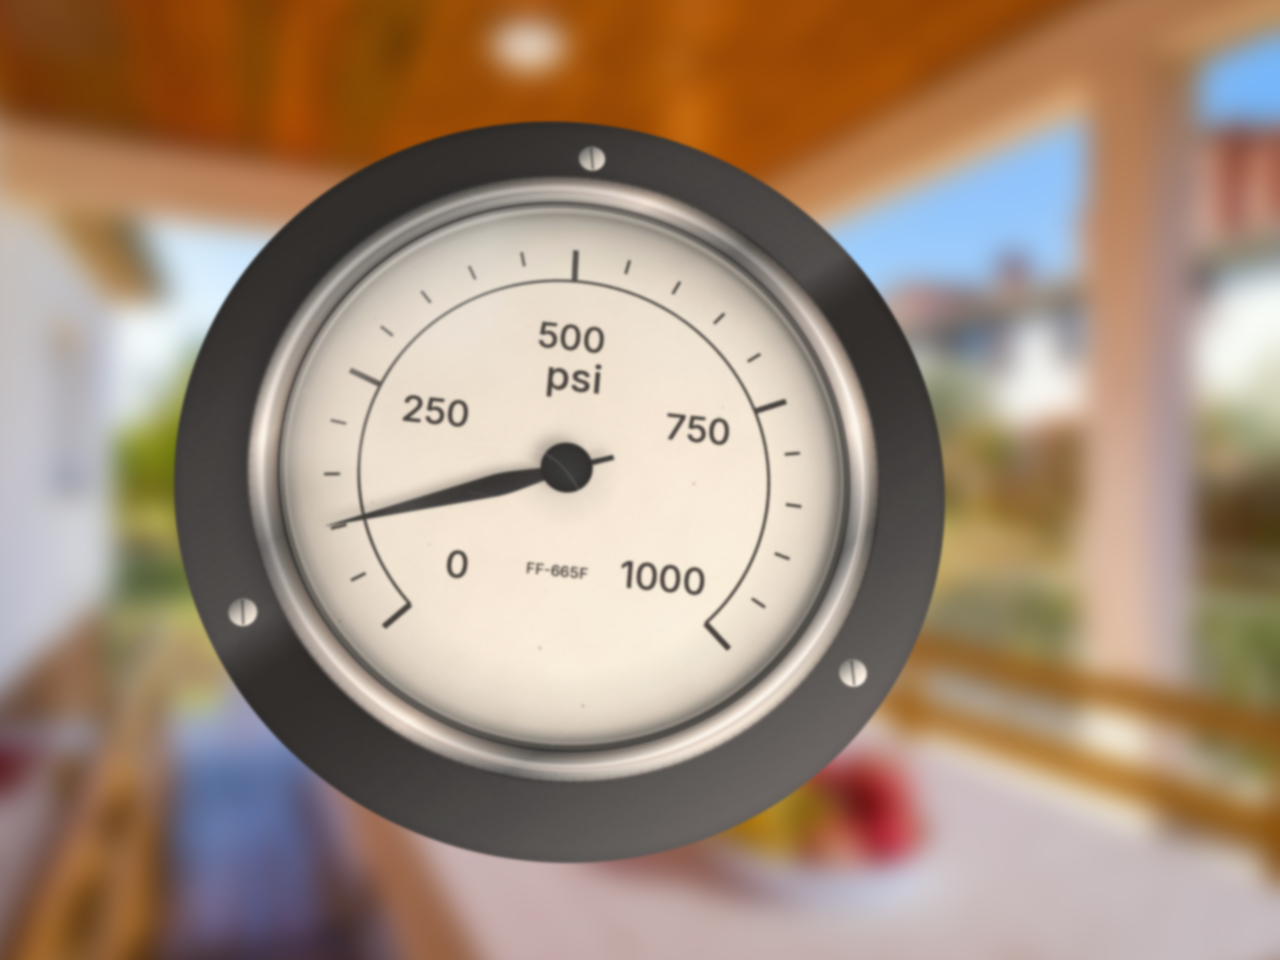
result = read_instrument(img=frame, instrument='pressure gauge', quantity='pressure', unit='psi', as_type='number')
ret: 100 psi
